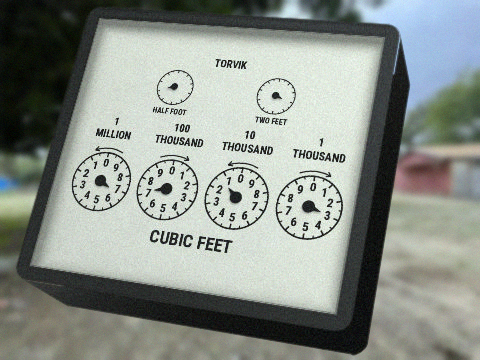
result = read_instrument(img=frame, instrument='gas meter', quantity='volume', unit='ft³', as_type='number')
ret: 671300 ft³
